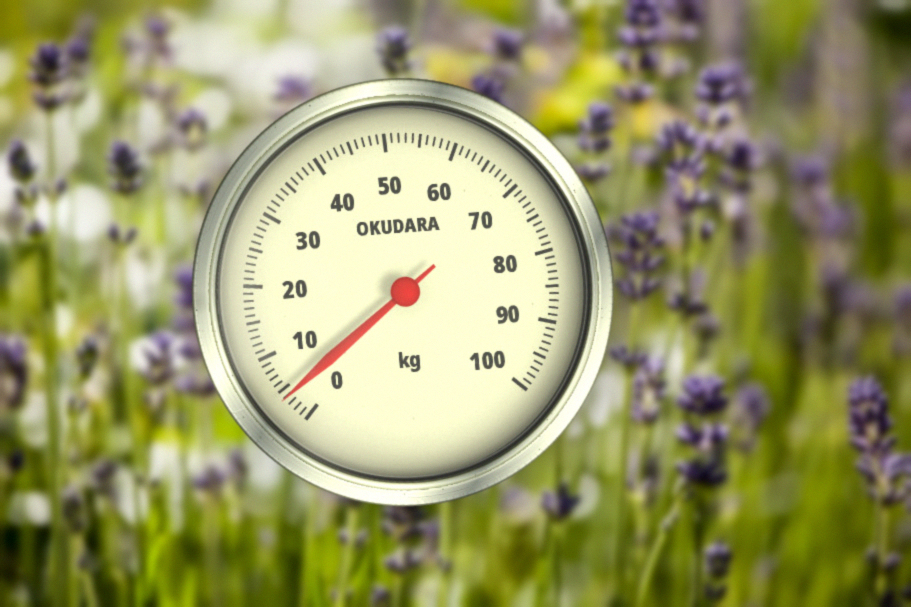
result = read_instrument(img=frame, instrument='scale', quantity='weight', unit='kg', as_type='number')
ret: 4 kg
